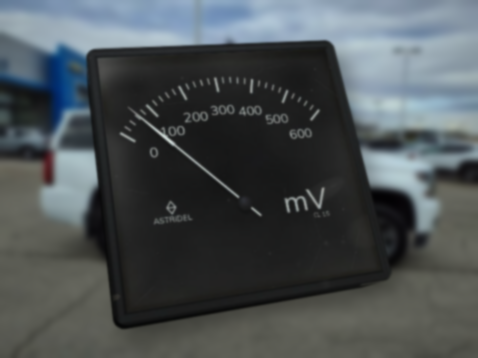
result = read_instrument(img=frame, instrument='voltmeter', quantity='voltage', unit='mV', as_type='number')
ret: 60 mV
